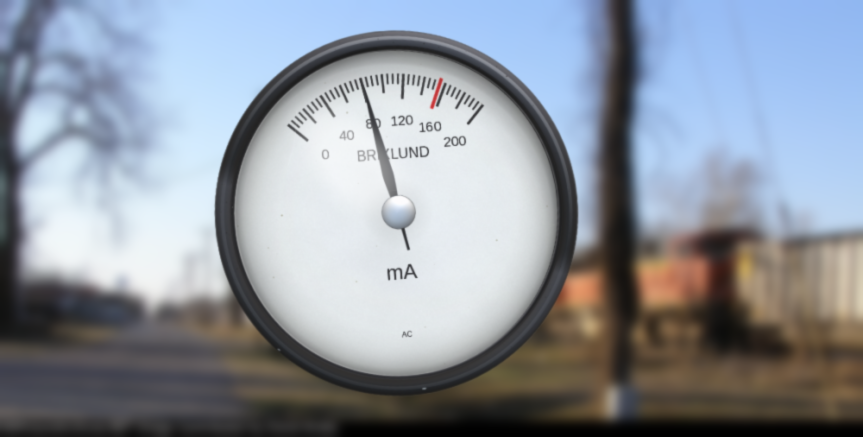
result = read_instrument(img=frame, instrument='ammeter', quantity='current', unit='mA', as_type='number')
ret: 80 mA
